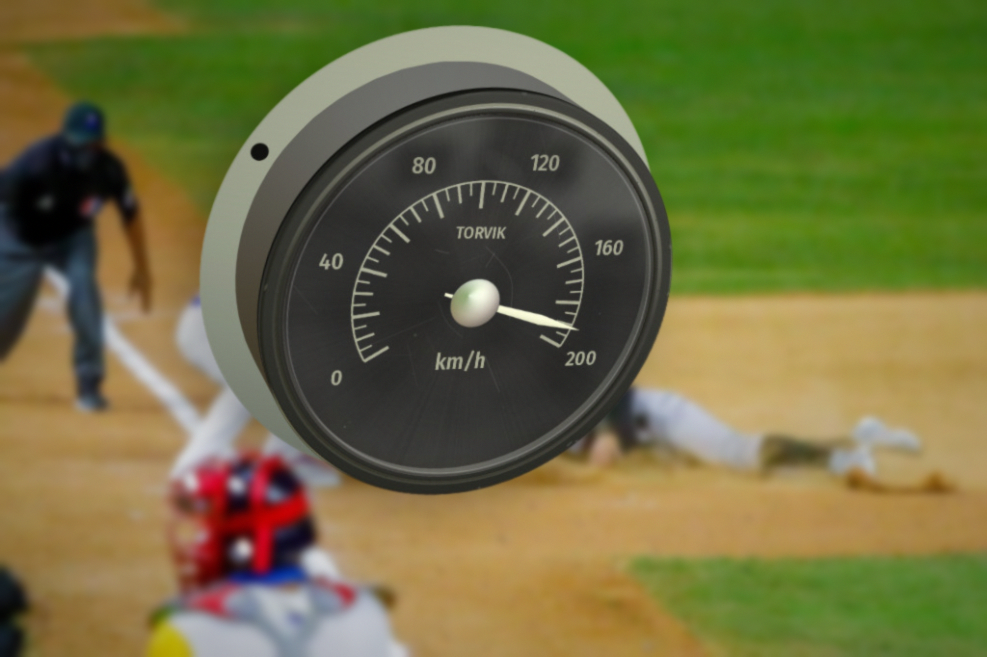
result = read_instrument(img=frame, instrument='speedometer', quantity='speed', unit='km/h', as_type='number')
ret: 190 km/h
